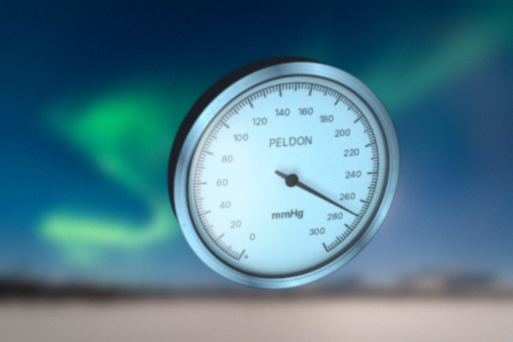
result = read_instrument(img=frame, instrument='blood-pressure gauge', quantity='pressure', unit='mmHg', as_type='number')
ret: 270 mmHg
